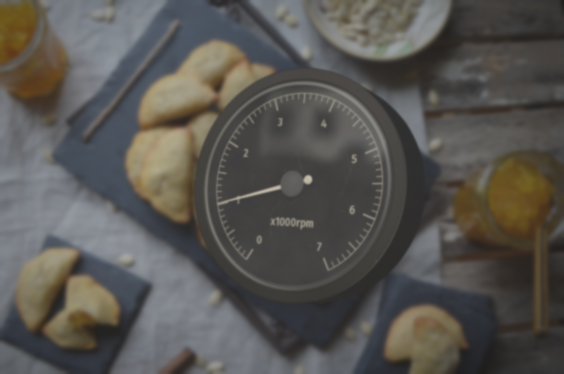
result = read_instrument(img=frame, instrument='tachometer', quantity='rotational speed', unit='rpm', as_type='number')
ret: 1000 rpm
